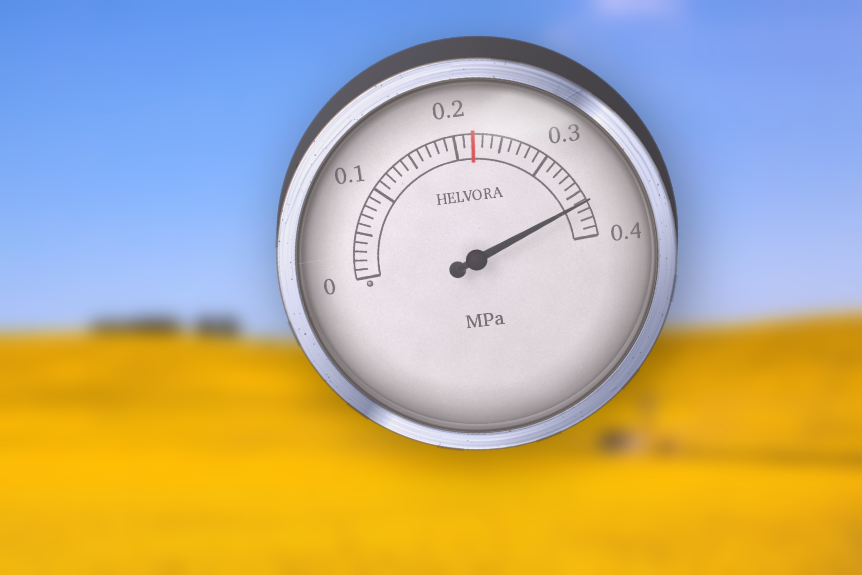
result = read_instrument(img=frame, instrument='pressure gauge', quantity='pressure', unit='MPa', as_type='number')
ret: 0.36 MPa
